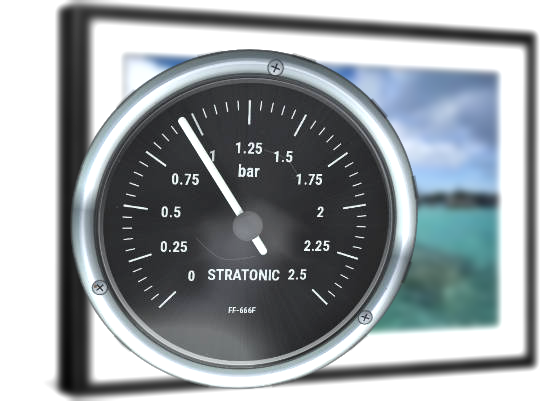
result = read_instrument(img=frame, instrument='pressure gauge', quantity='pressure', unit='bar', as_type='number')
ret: 0.95 bar
